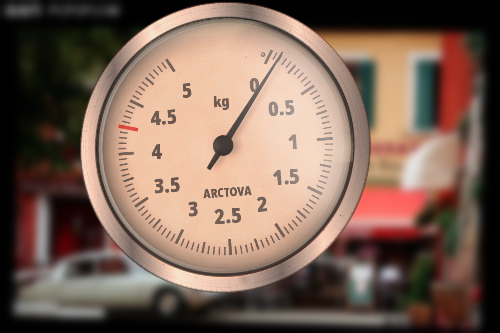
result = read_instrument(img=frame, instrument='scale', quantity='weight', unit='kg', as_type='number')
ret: 0.1 kg
